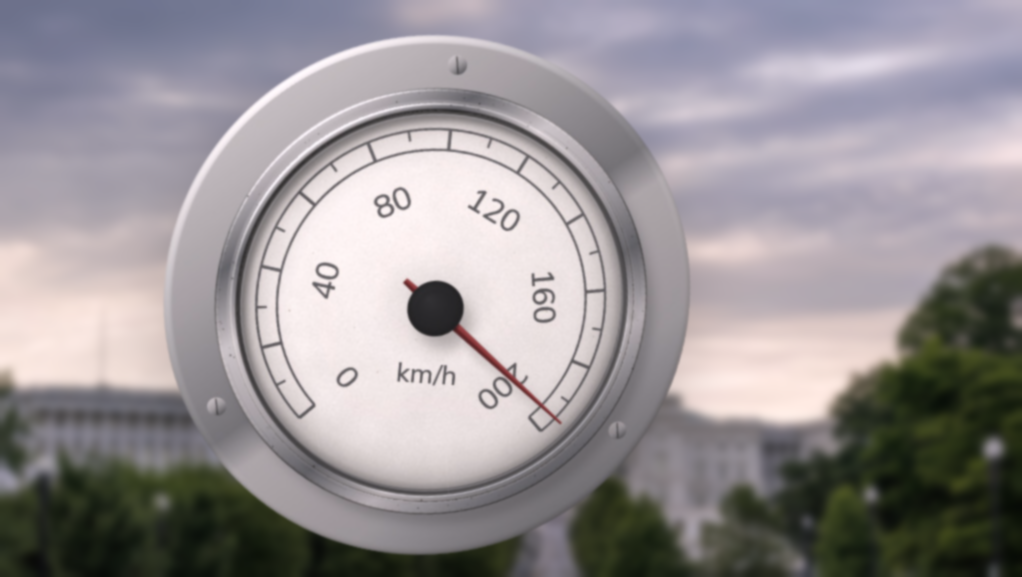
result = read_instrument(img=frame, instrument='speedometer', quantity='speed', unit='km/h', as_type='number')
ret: 195 km/h
